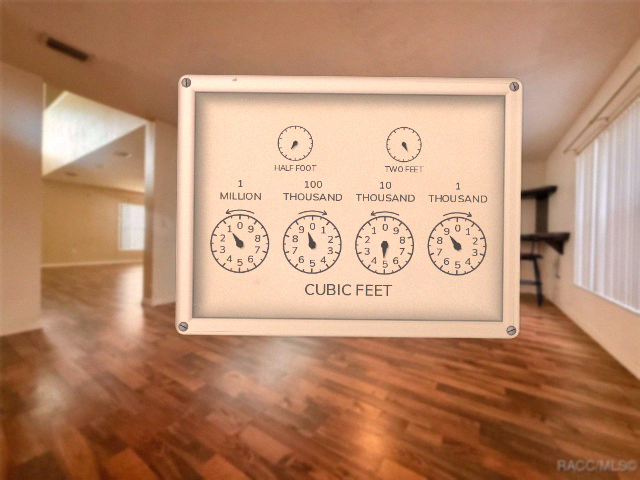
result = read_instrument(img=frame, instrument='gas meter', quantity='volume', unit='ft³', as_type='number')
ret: 94900 ft³
